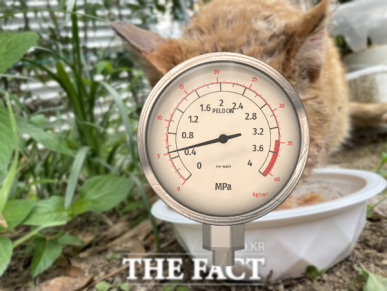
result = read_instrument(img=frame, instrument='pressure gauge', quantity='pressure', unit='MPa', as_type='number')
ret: 0.5 MPa
